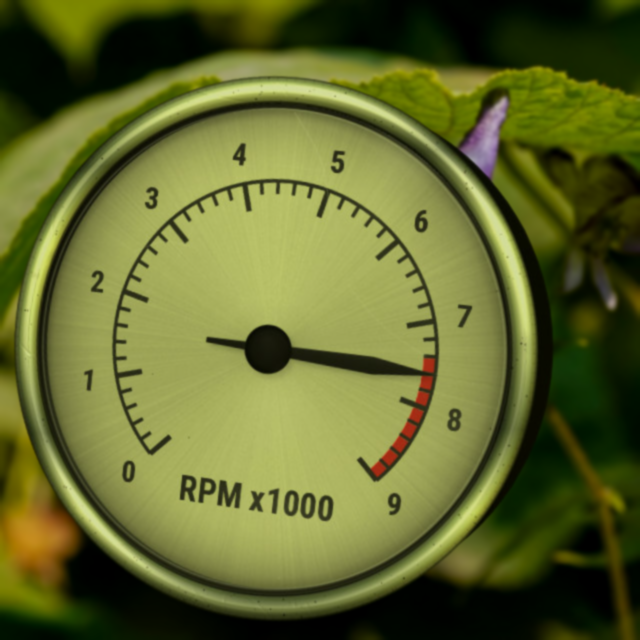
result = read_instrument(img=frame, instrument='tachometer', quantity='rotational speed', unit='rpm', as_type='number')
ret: 7600 rpm
